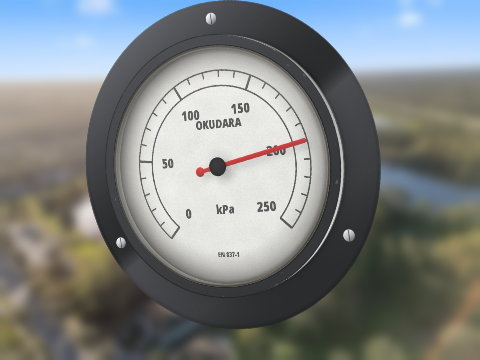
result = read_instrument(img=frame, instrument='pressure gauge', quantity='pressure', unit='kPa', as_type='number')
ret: 200 kPa
